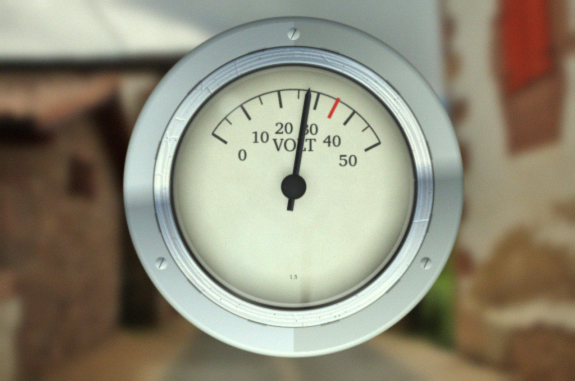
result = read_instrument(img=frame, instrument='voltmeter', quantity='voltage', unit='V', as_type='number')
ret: 27.5 V
